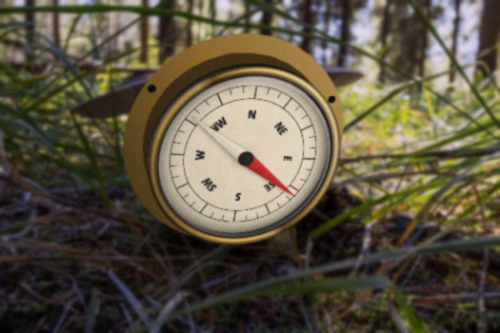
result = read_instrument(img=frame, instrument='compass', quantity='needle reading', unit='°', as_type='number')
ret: 125 °
